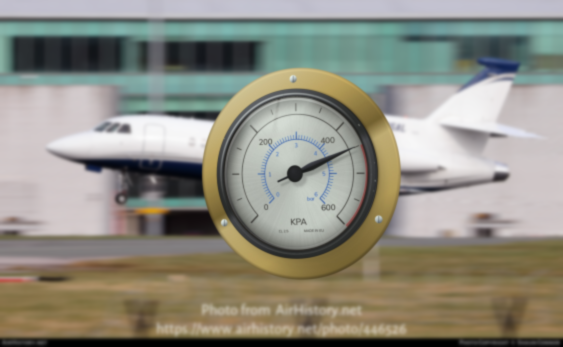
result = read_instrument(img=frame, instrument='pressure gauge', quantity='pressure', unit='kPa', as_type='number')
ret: 450 kPa
